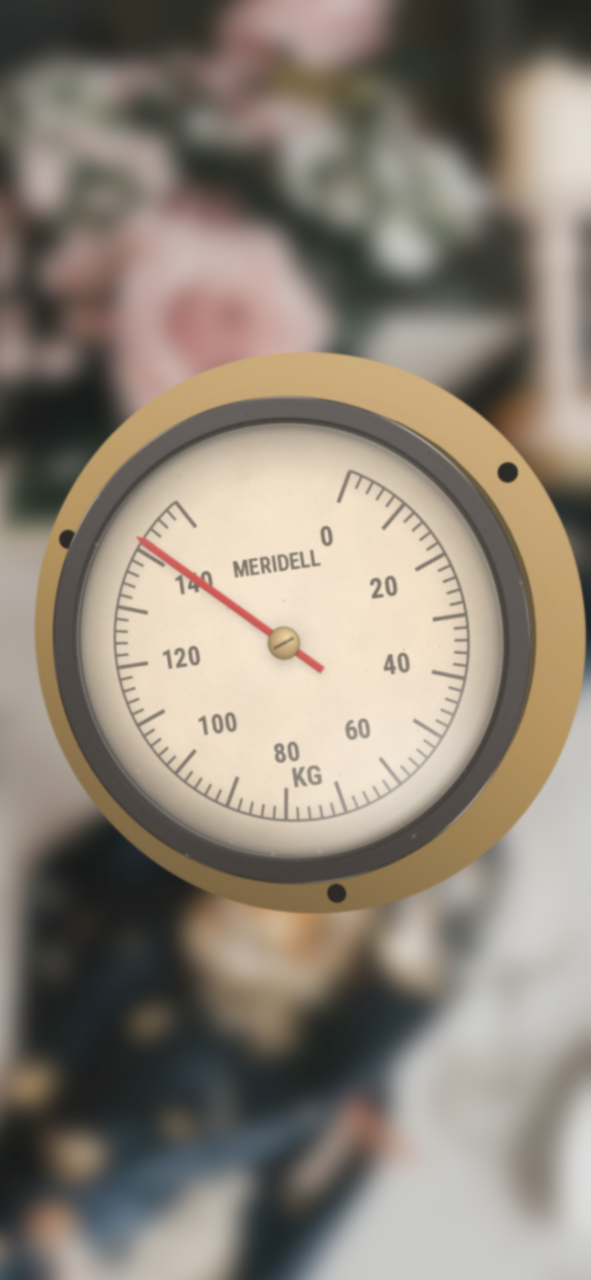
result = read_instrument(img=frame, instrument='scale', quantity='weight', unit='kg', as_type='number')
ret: 142 kg
